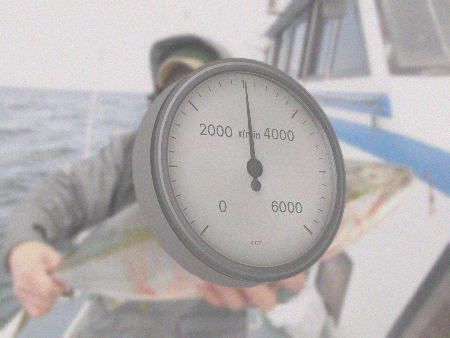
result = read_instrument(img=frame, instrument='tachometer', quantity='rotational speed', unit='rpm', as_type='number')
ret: 3000 rpm
